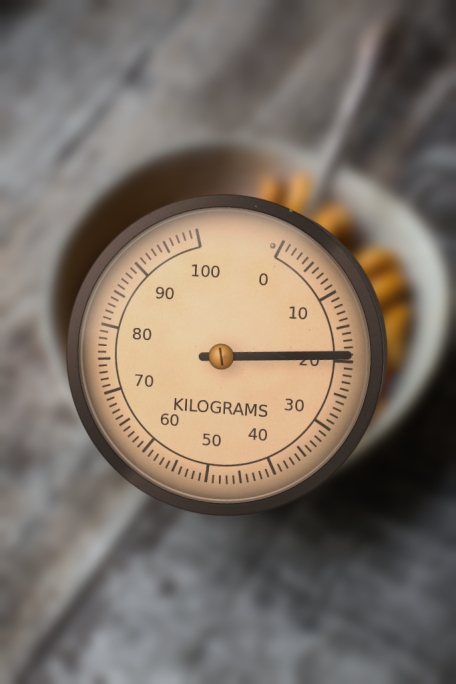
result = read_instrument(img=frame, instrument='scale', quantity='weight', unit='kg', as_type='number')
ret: 19 kg
